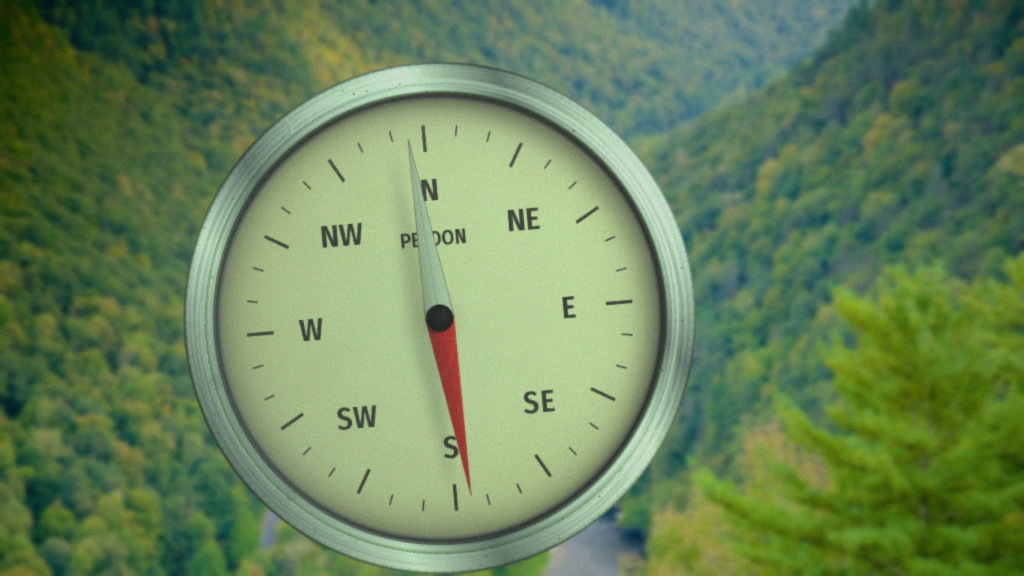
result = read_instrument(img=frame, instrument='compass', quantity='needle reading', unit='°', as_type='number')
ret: 175 °
